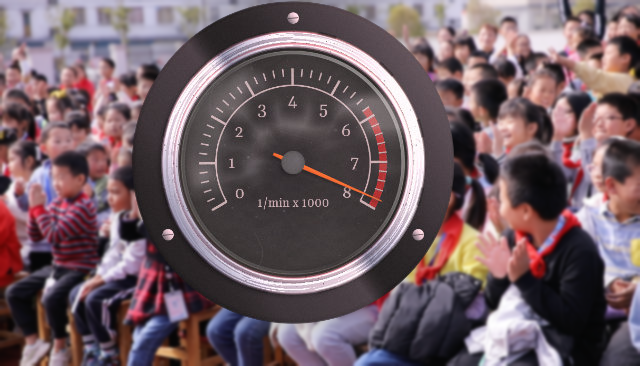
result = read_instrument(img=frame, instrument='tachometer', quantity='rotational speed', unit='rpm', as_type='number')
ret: 7800 rpm
